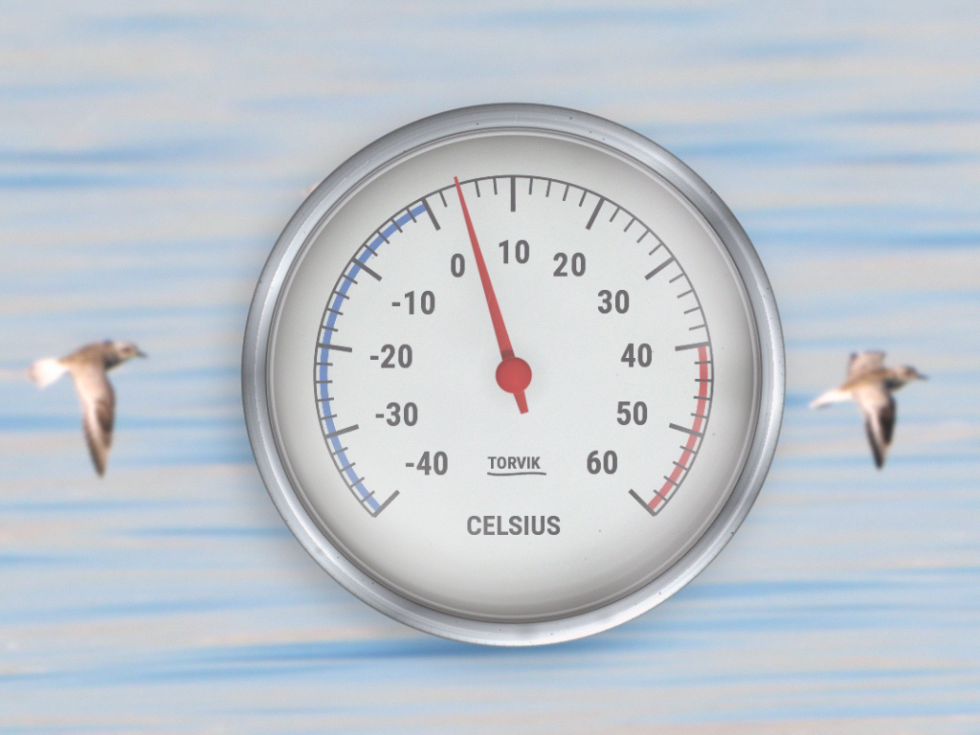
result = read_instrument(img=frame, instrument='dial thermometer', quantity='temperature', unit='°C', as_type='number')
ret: 4 °C
